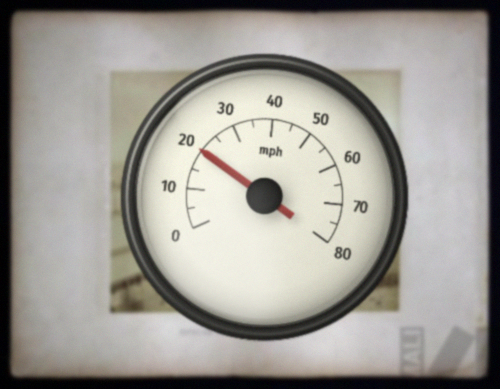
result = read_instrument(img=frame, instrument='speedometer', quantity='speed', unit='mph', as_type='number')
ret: 20 mph
